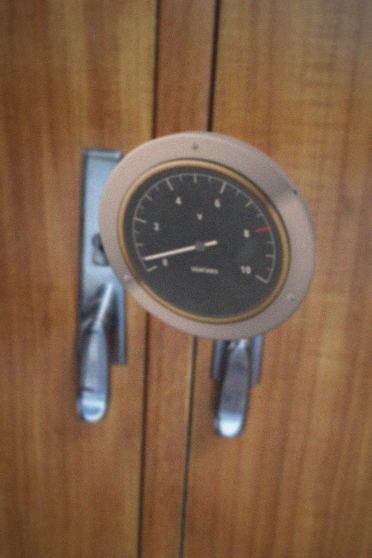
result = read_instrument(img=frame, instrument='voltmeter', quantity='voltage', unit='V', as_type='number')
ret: 0.5 V
